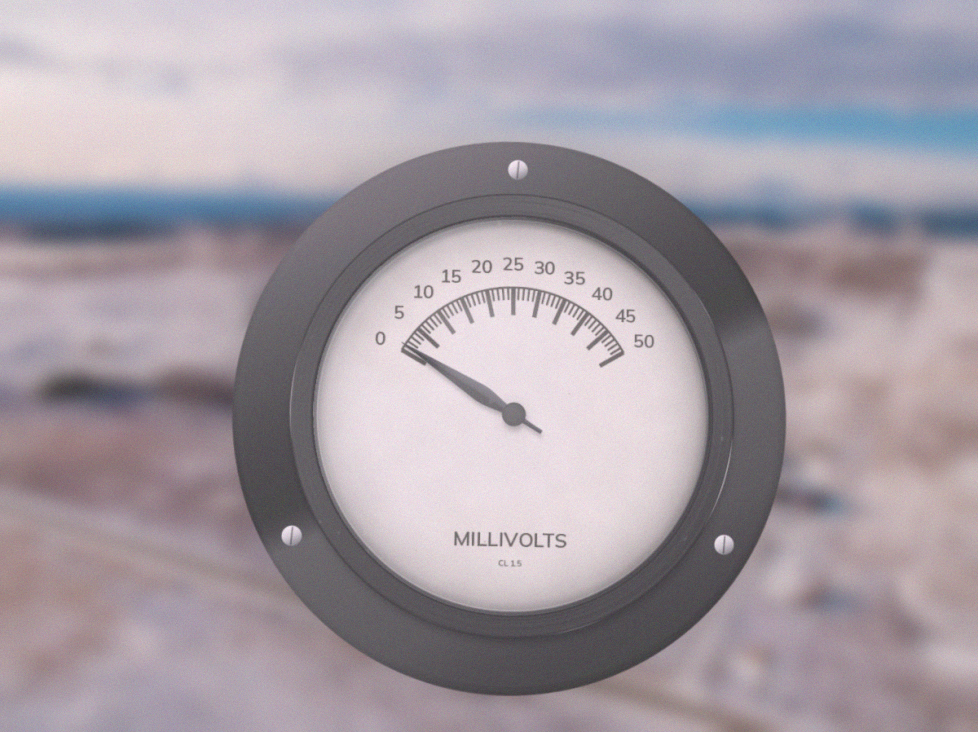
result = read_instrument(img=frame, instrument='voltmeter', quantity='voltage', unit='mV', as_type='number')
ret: 1 mV
